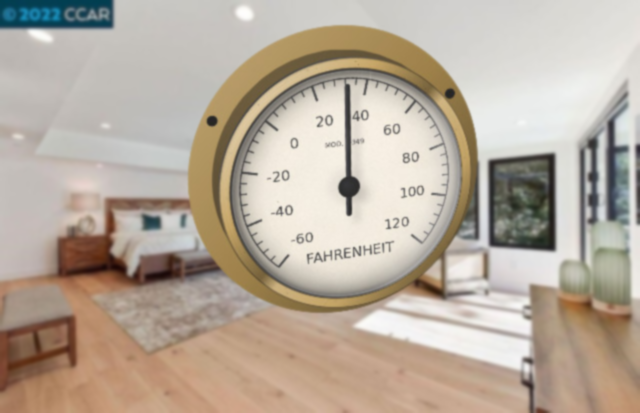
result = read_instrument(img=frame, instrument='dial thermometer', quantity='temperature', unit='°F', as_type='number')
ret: 32 °F
